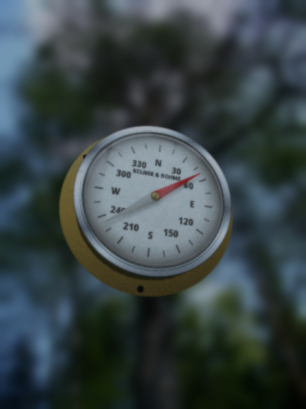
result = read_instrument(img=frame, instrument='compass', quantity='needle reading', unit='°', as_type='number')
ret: 52.5 °
